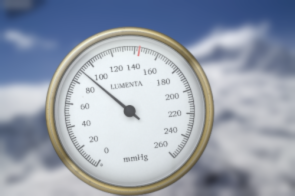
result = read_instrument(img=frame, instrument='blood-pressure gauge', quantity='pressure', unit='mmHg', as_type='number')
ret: 90 mmHg
